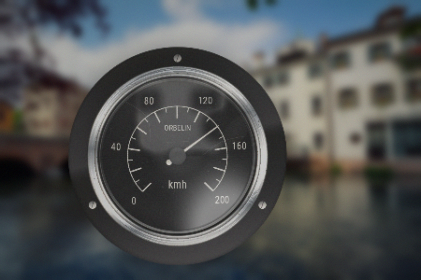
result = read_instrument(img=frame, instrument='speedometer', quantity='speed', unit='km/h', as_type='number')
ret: 140 km/h
